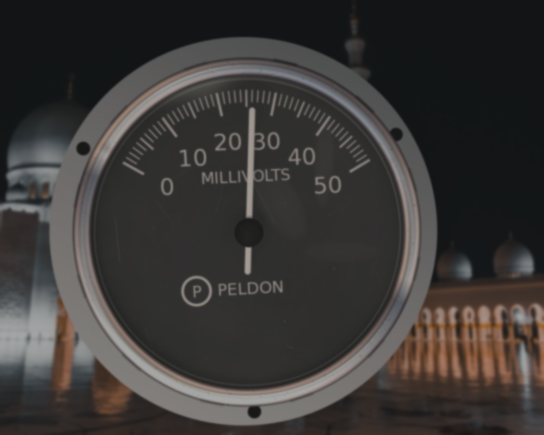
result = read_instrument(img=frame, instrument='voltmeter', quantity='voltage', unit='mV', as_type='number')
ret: 26 mV
